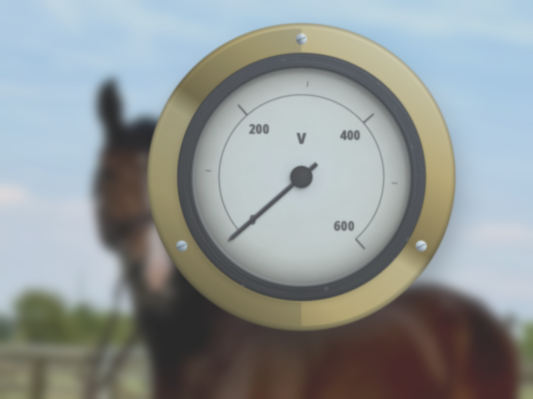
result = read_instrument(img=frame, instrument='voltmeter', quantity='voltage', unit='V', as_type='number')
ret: 0 V
